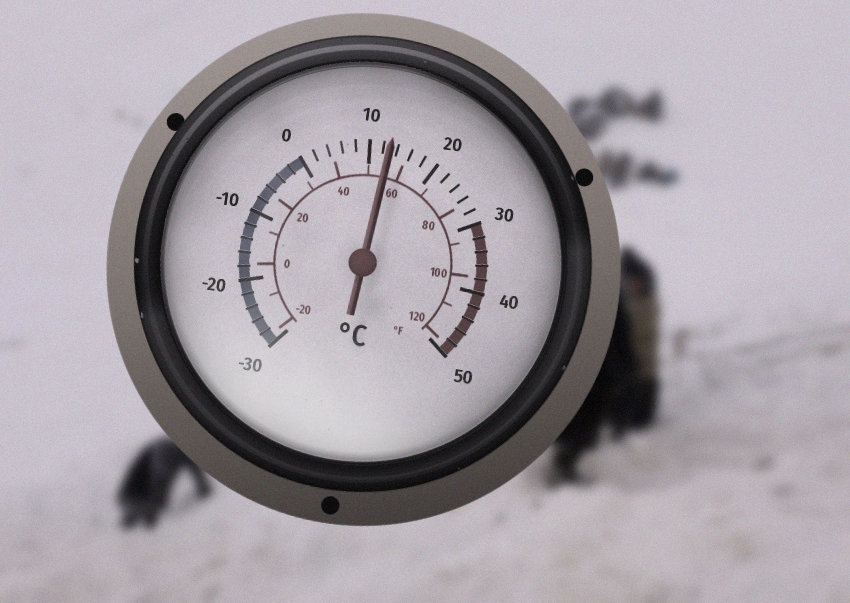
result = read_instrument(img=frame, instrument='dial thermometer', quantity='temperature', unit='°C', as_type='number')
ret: 13 °C
